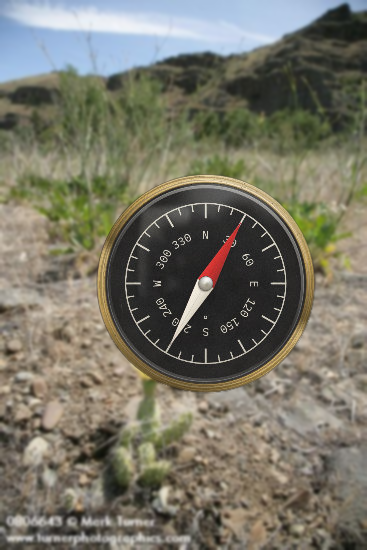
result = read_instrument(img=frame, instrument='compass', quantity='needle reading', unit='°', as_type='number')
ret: 30 °
